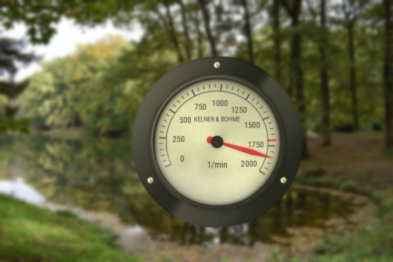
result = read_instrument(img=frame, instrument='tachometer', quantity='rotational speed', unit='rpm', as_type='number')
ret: 1850 rpm
